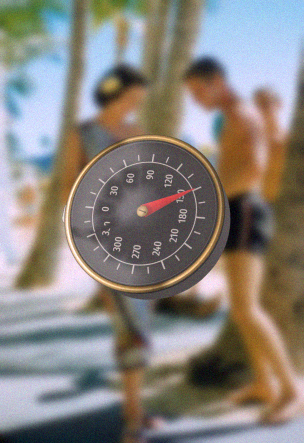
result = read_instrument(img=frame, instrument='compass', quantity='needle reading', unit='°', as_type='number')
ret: 150 °
